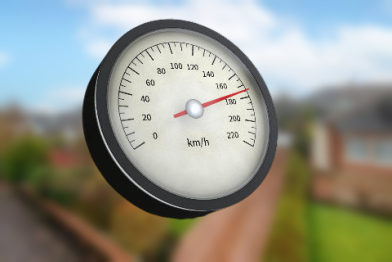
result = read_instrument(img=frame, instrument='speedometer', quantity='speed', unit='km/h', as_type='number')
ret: 175 km/h
